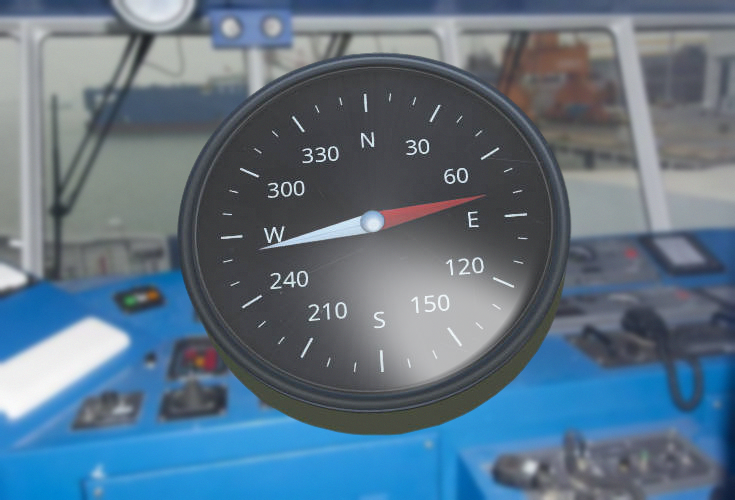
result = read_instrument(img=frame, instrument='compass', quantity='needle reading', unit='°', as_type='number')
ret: 80 °
